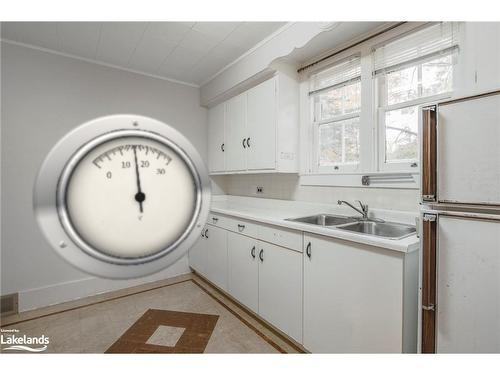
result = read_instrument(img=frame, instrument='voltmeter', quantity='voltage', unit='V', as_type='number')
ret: 15 V
